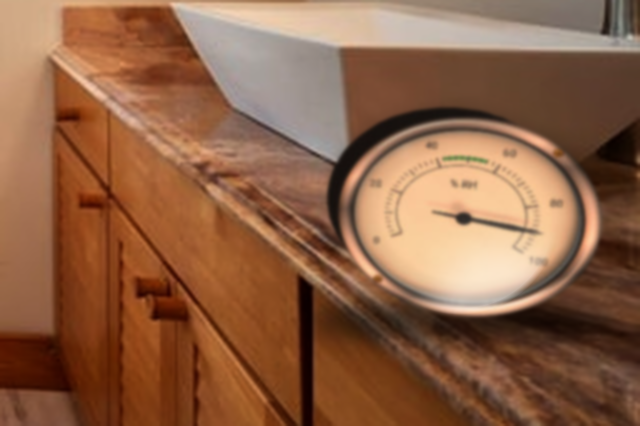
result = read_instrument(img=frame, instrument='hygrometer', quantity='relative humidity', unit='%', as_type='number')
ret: 90 %
